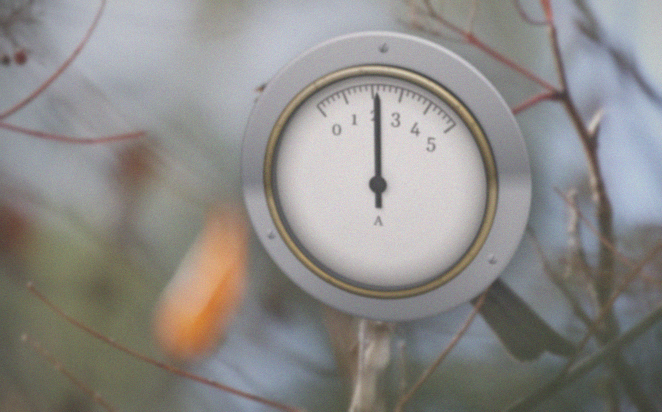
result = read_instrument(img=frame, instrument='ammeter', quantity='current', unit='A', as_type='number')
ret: 2.2 A
